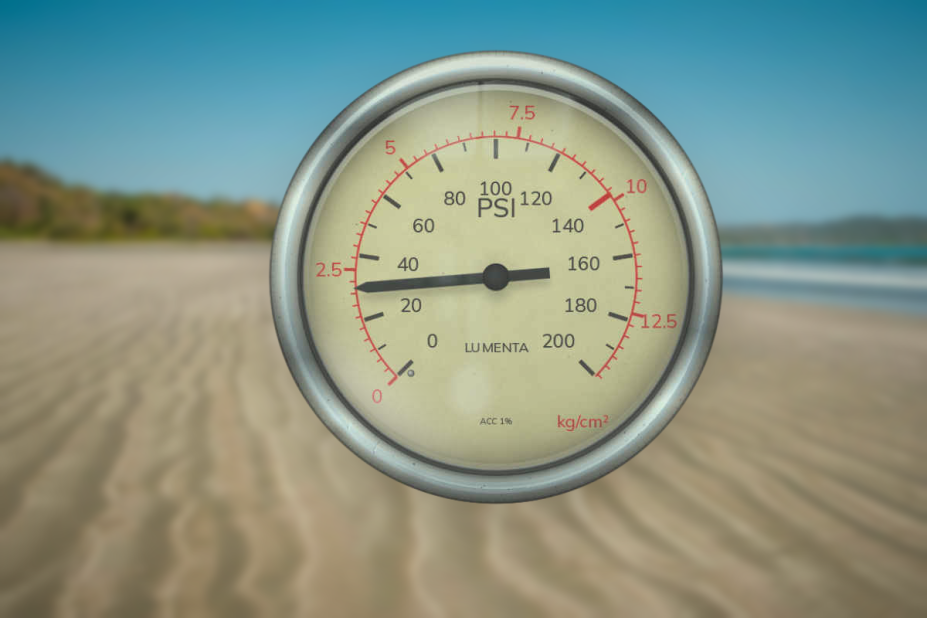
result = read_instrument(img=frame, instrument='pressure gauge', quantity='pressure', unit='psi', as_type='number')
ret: 30 psi
